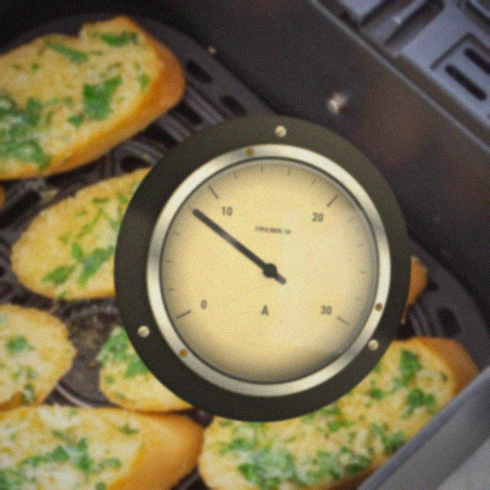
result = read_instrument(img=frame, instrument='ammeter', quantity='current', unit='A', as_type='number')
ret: 8 A
